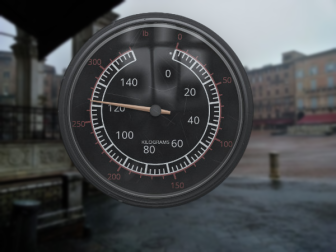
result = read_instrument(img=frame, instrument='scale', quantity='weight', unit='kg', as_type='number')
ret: 122 kg
